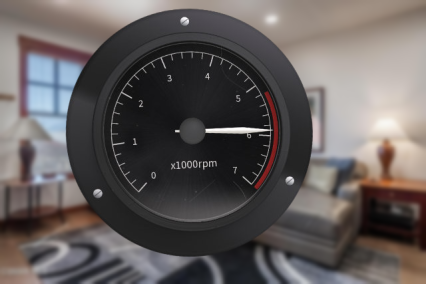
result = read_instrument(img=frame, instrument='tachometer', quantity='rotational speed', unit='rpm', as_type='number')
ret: 5900 rpm
